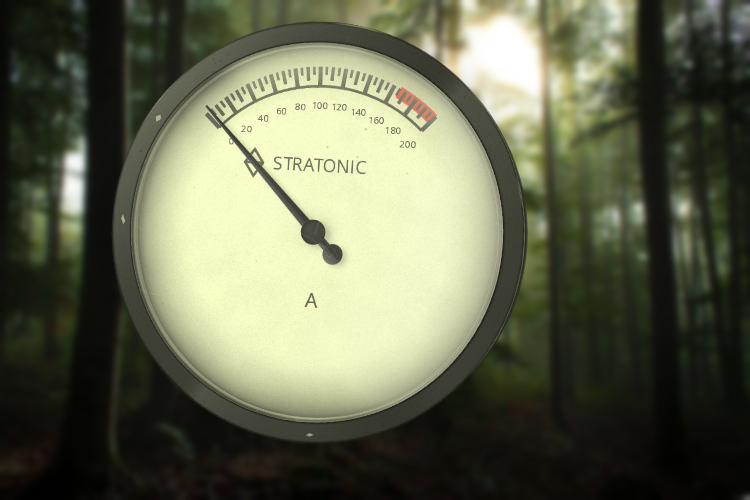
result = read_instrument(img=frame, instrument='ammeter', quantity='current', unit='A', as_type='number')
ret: 5 A
